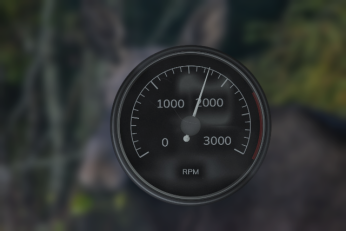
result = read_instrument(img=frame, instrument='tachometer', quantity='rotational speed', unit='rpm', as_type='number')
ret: 1750 rpm
